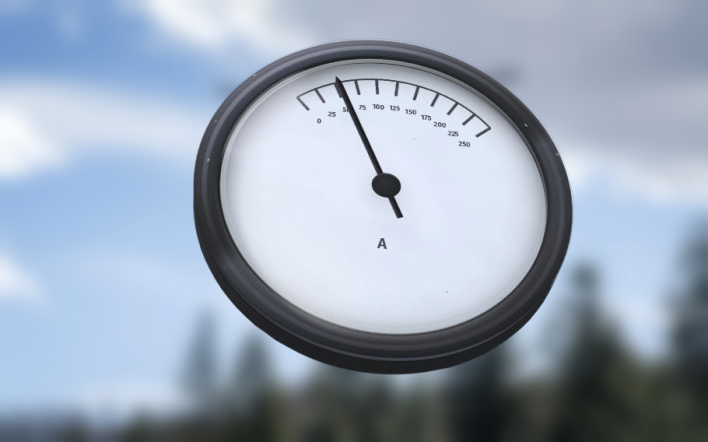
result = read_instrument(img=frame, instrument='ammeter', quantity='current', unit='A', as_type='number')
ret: 50 A
